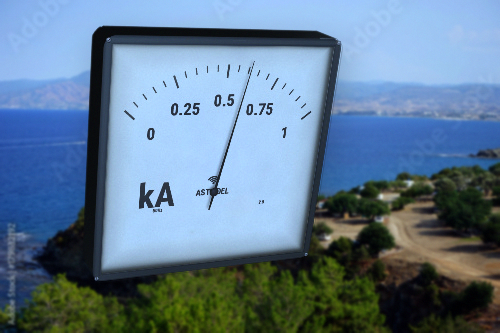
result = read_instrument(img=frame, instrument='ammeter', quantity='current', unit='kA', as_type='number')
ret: 0.6 kA
